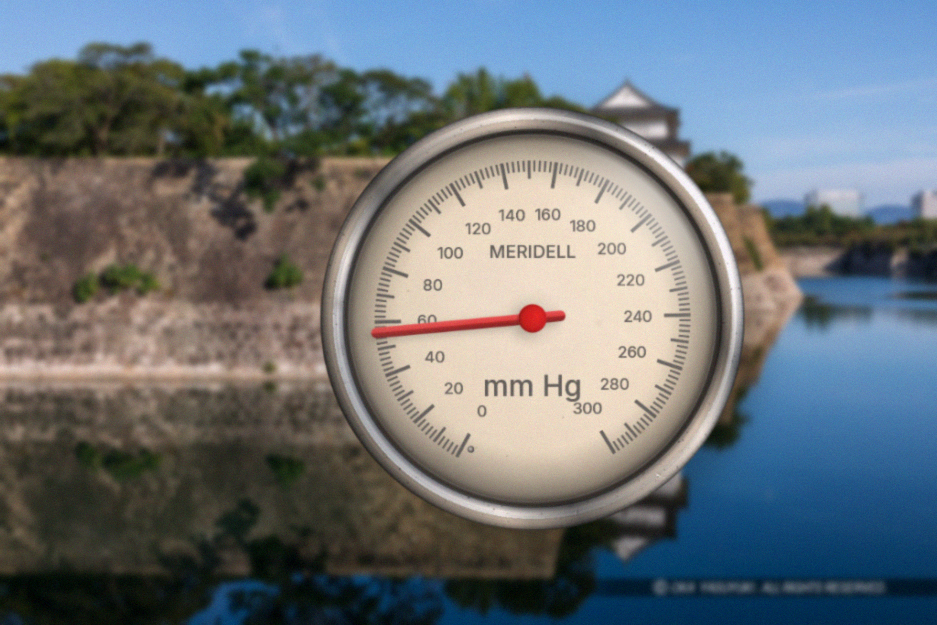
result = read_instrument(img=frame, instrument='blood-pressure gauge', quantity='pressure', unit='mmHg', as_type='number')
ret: 56 mmHg
